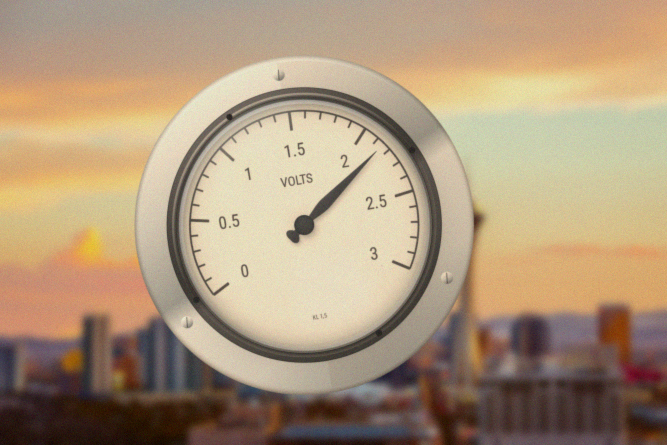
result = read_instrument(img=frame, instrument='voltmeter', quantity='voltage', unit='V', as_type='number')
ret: 2.15 V
